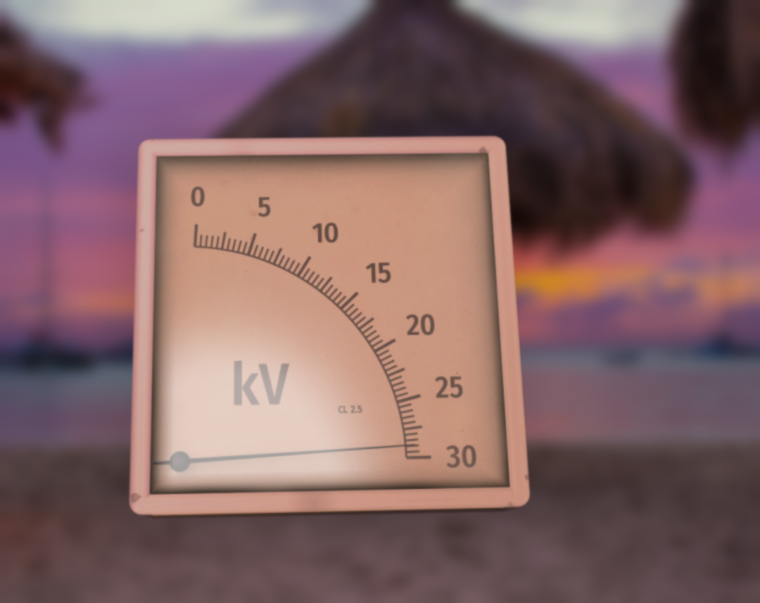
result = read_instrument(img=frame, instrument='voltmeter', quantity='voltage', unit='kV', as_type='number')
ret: 29 kV
